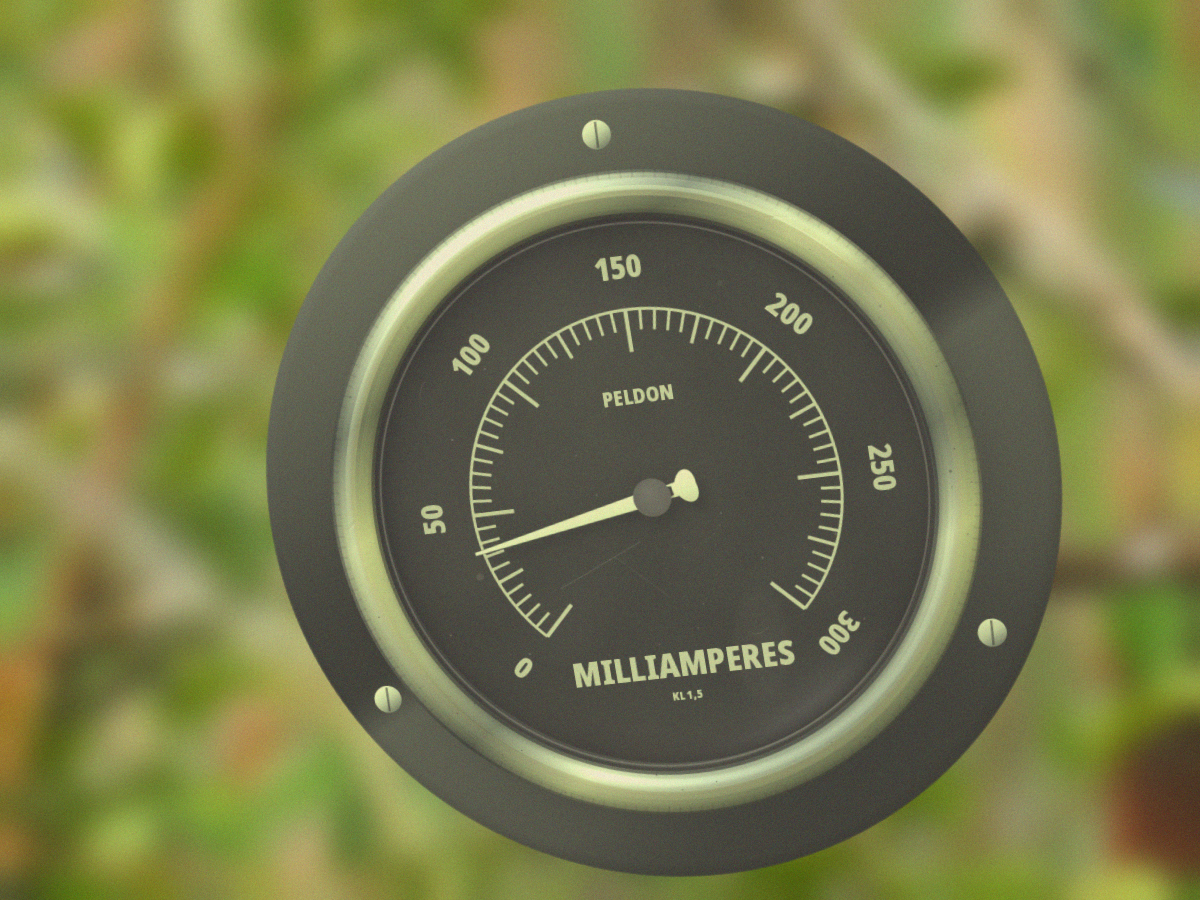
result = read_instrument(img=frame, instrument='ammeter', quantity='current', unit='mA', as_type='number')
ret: 37.5 mA
